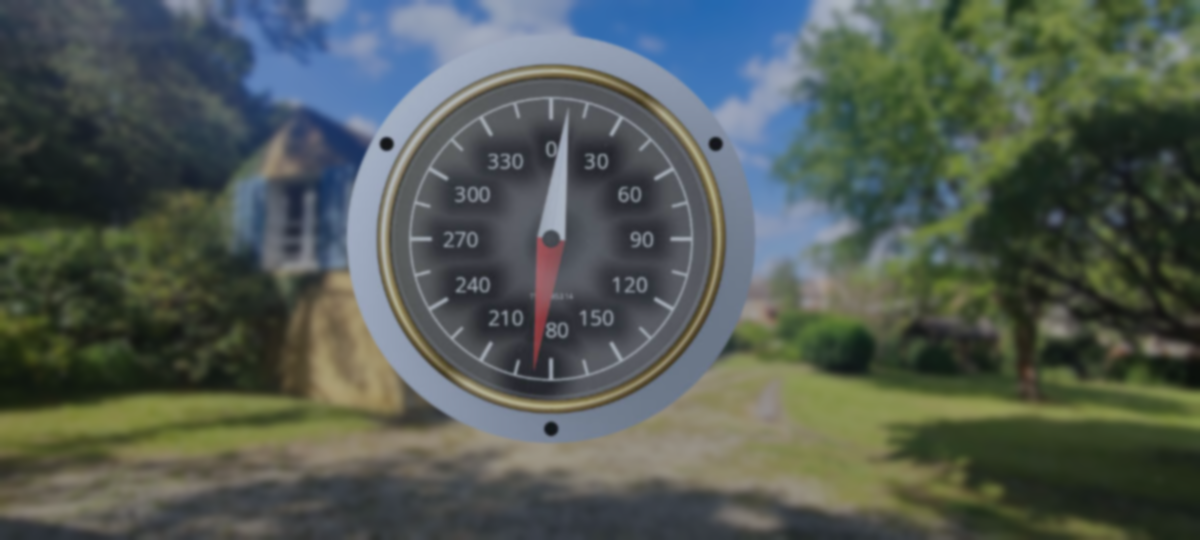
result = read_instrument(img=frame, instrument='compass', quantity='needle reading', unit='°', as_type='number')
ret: 187.5 °
